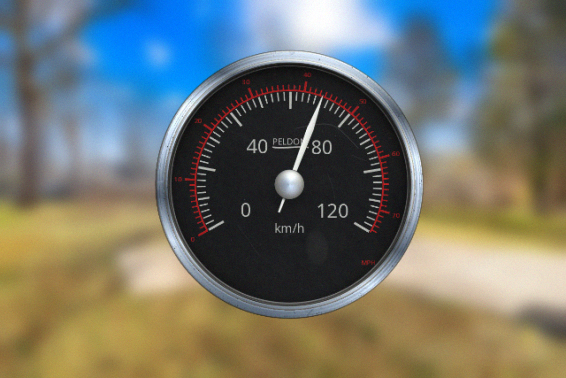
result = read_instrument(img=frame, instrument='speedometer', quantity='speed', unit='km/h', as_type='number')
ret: 70 km/h
